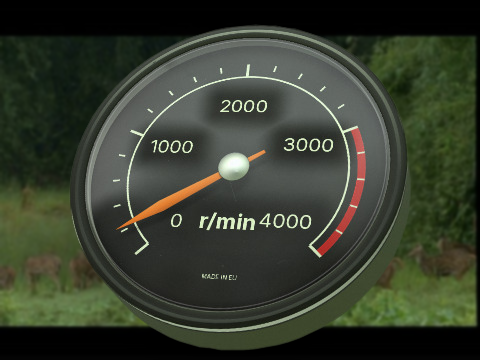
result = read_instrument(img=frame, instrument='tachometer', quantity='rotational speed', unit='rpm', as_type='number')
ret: 200 rpm
